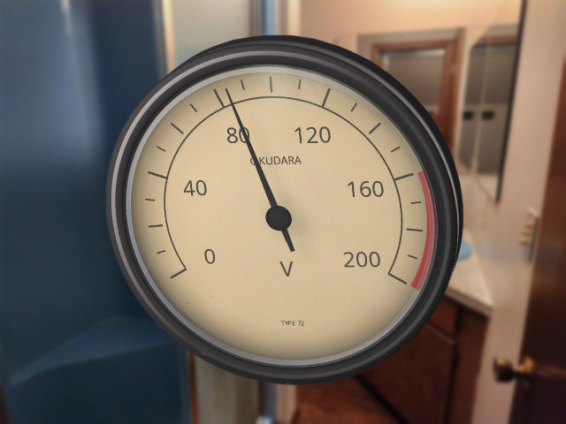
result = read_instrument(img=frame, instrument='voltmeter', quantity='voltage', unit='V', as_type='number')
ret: 85 V
